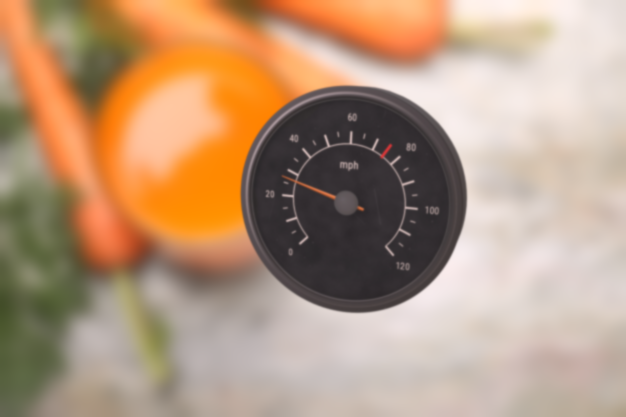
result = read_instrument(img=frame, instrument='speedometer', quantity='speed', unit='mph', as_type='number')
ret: 27.5 mph
